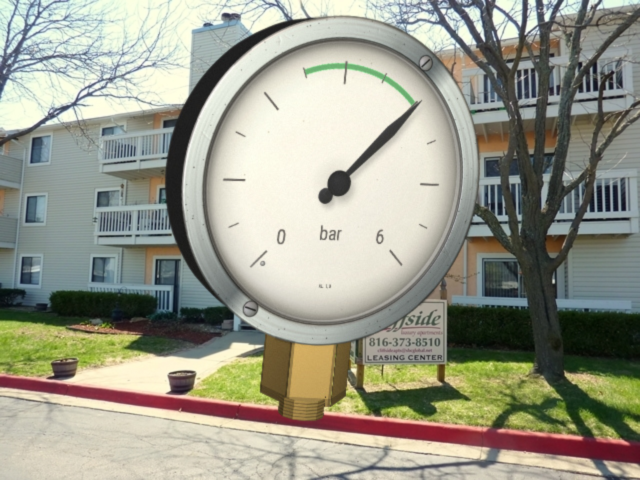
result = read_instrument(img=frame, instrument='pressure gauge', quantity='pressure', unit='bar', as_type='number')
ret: 4 bar
